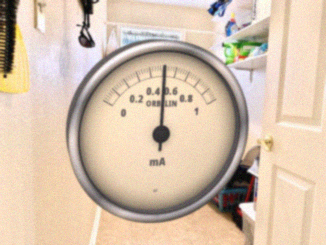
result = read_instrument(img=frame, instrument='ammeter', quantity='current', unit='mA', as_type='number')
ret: 0.5 mA
